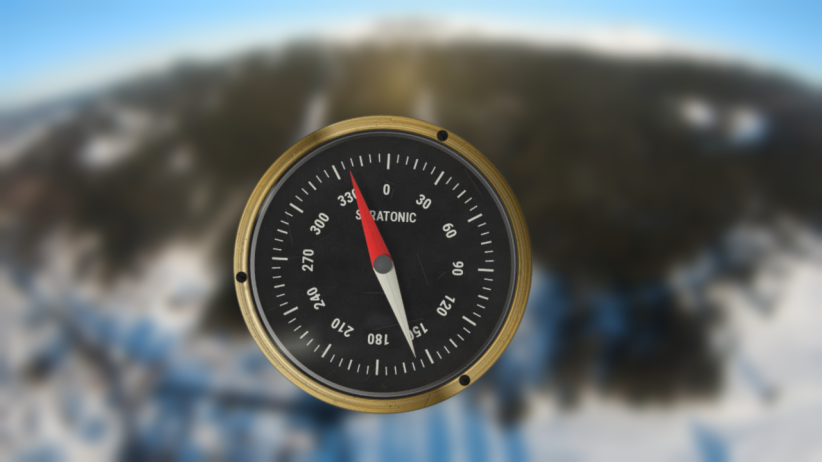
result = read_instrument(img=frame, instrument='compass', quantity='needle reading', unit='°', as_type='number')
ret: 337.5 °
